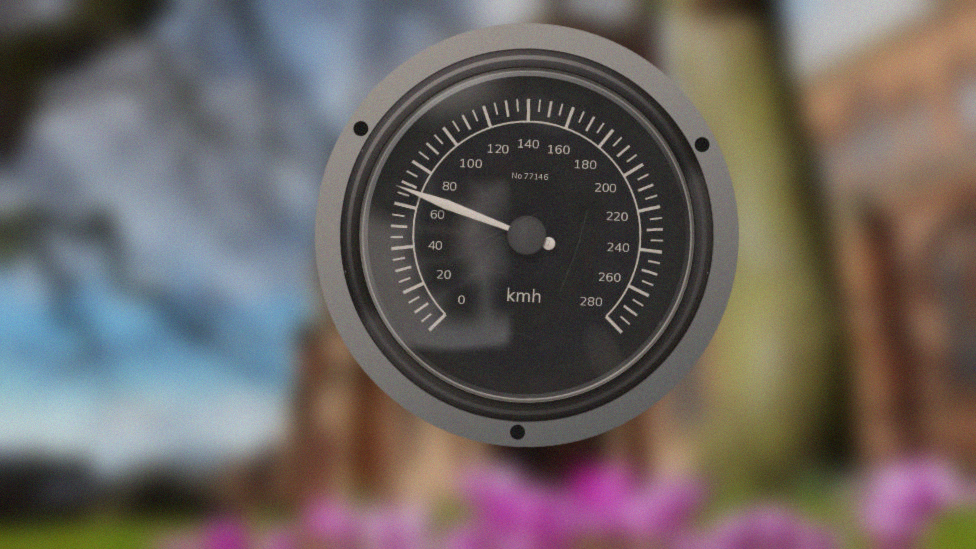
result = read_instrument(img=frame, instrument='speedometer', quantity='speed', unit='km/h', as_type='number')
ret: 67.5 km/h
